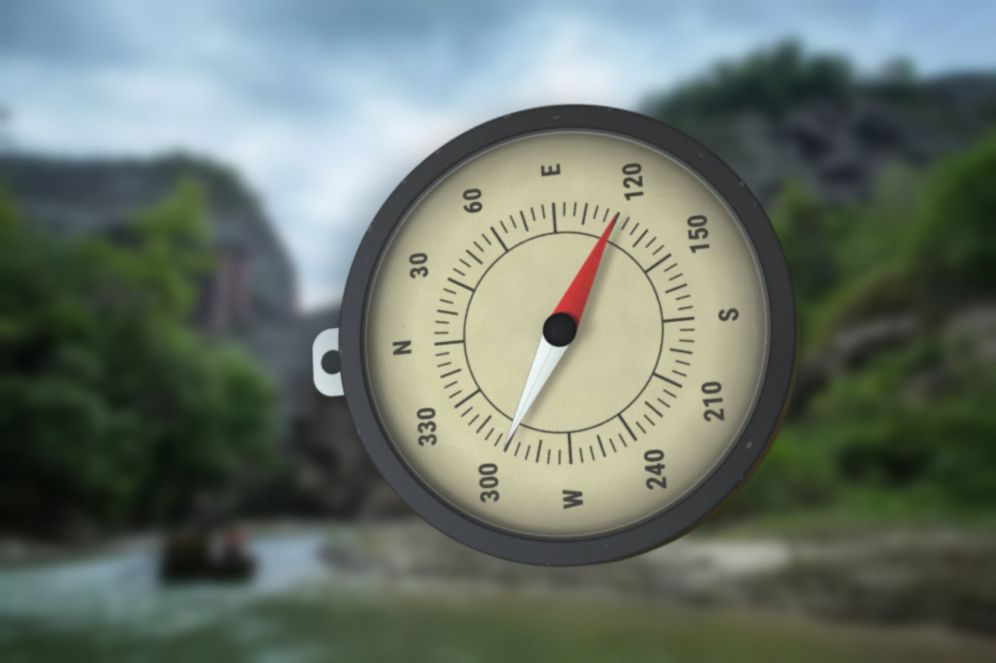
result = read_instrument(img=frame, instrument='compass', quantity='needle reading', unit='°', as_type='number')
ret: 120 °
